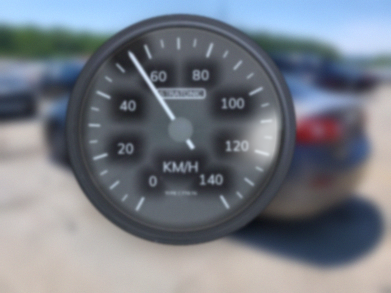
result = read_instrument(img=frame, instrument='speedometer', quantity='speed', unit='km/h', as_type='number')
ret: 55 km/h
